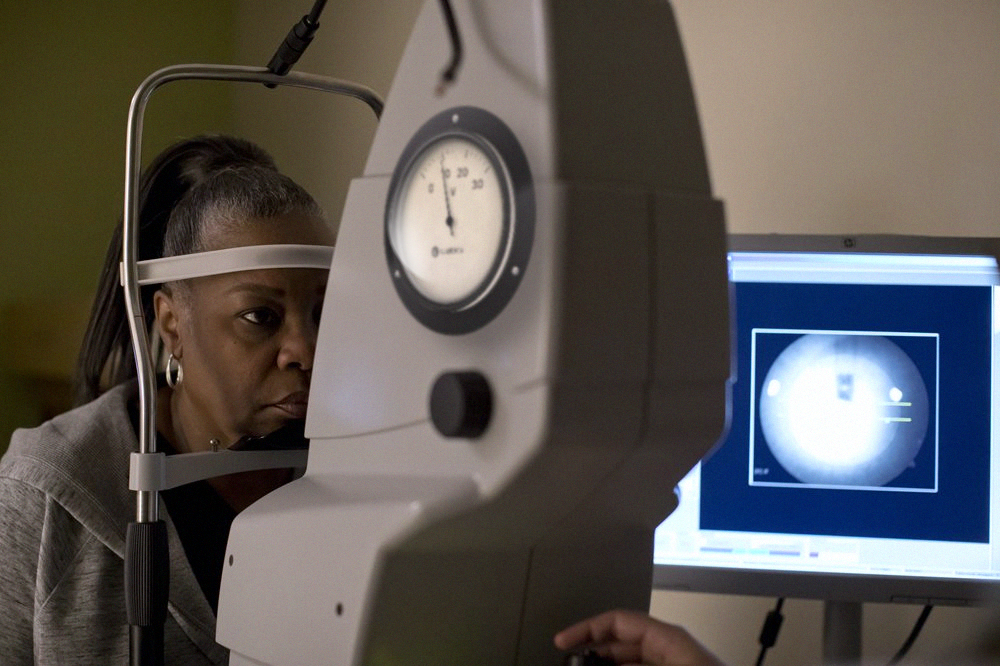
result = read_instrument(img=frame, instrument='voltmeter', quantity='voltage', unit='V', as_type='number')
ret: 10 V
